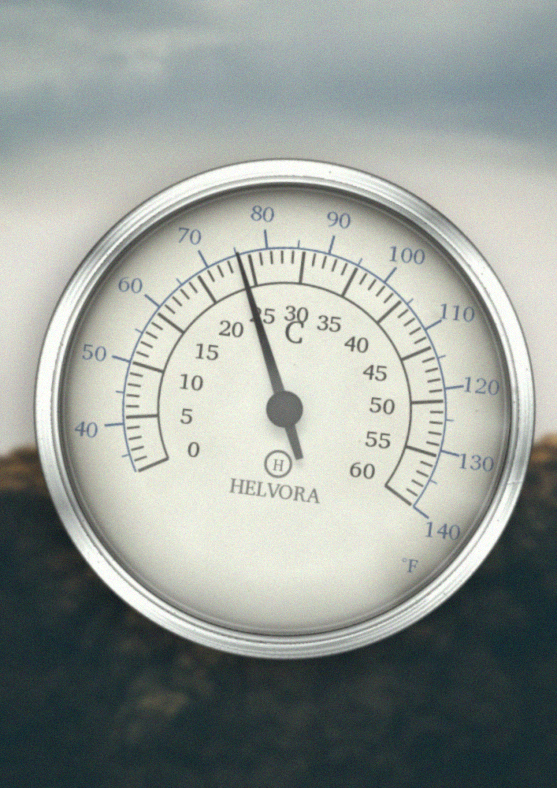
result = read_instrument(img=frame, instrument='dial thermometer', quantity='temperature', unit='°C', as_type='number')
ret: 24 °C
